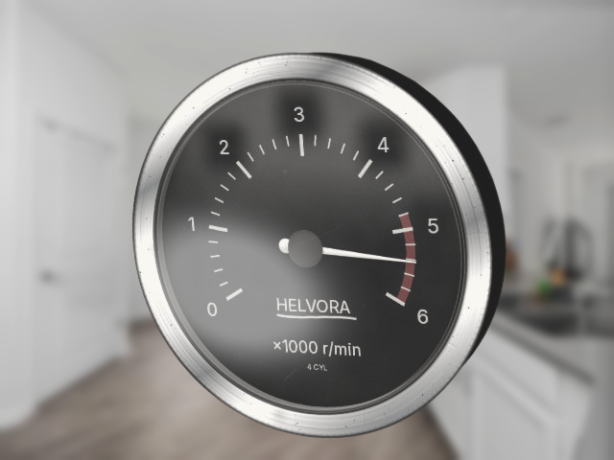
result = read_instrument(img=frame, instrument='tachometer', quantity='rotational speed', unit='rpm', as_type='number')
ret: 5400 rpm
